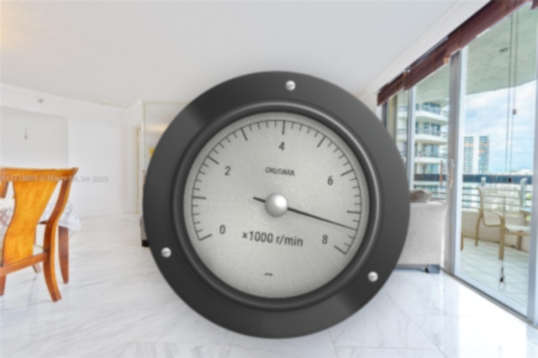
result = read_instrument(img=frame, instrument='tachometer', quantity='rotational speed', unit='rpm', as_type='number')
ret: 7400 rpm
